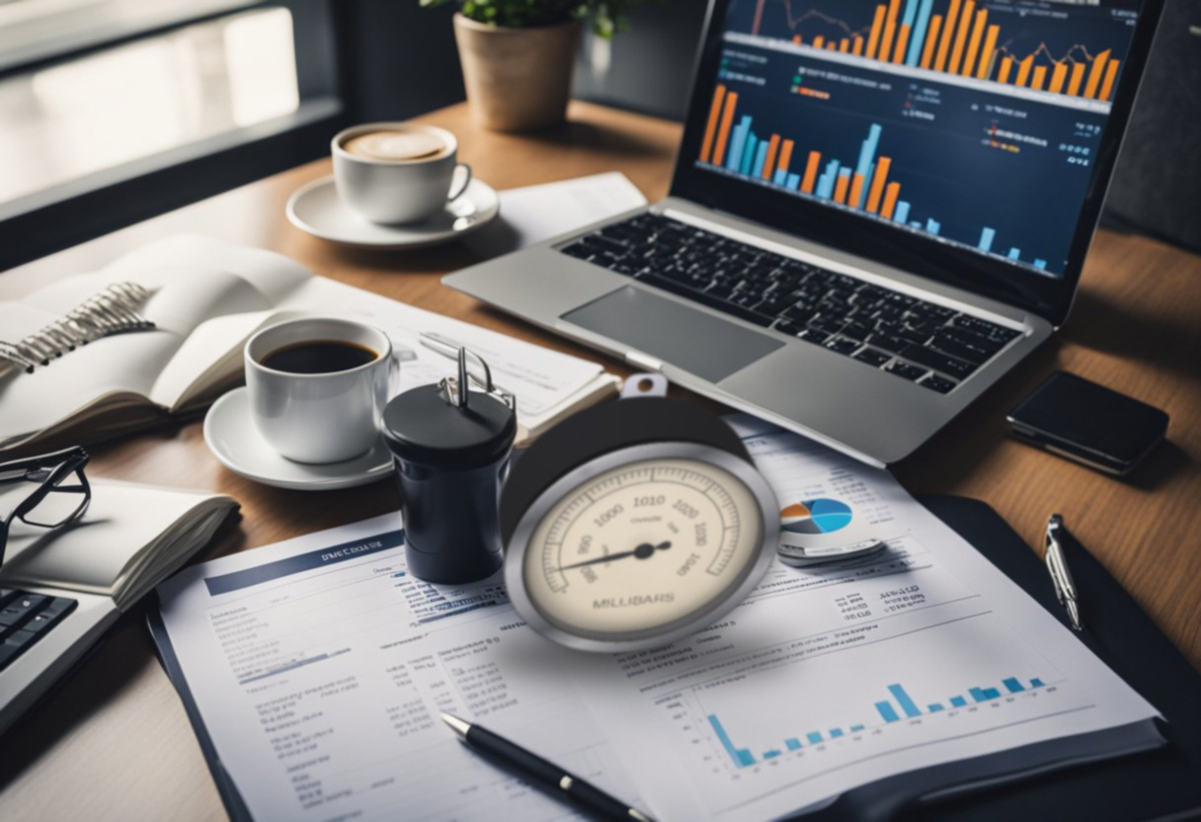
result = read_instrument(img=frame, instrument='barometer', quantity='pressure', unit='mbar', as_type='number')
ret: 985 mbar
